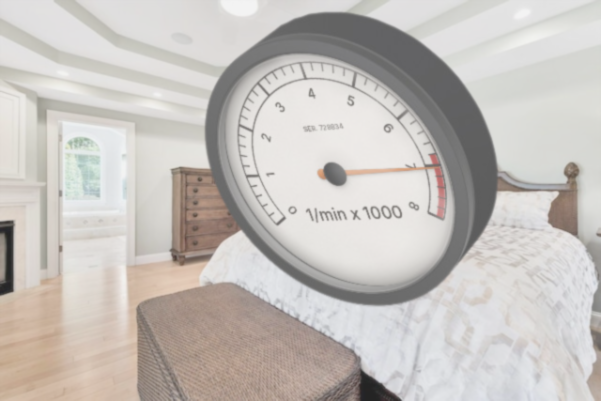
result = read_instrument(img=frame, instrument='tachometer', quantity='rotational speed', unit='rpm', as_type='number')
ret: 7000 rpm
